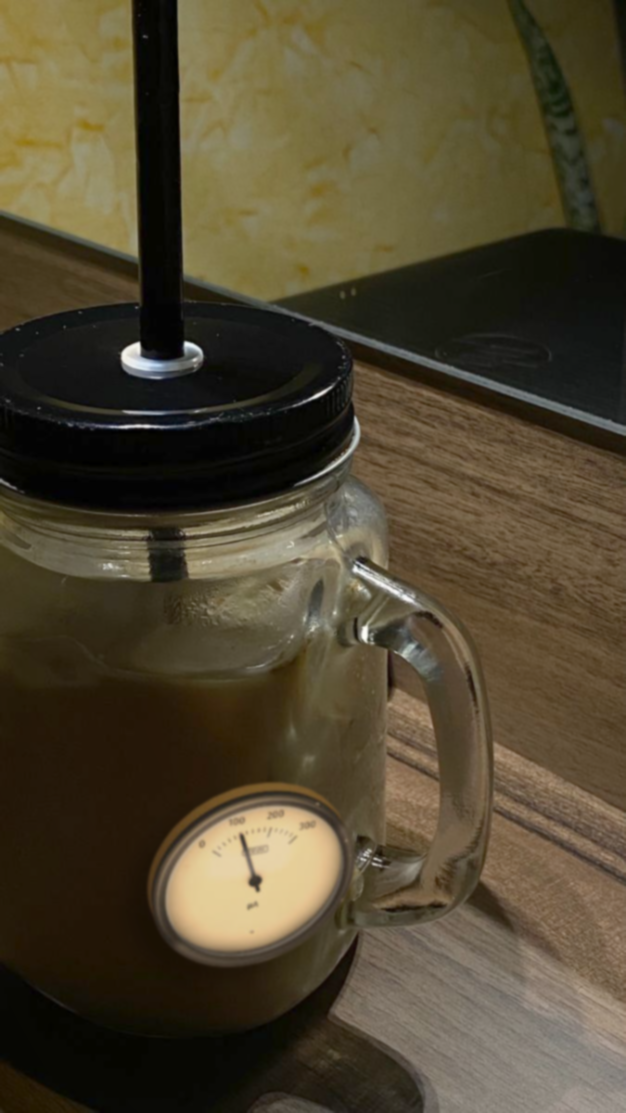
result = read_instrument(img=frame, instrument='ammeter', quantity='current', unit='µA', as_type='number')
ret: 100 µA
